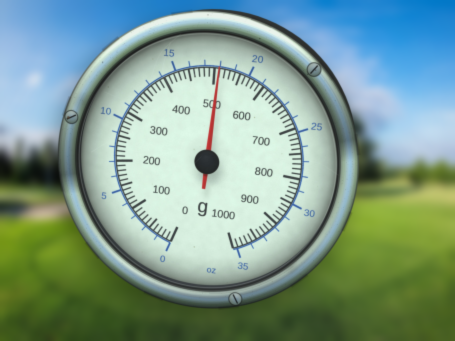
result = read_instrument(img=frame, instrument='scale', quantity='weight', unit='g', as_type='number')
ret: 510 g
